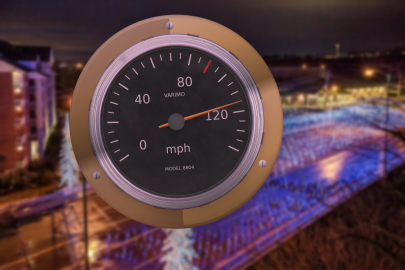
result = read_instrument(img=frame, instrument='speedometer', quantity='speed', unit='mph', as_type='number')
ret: 115 mph
